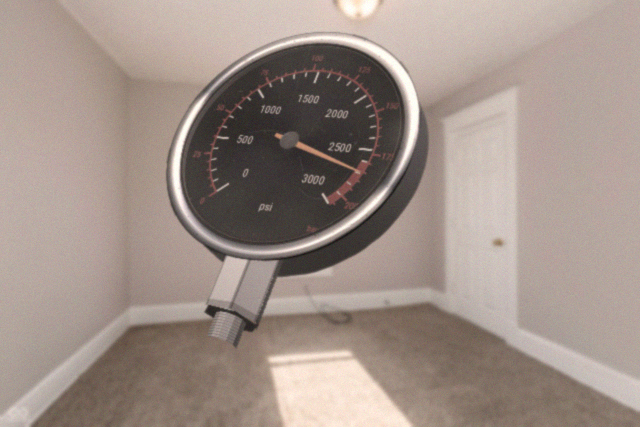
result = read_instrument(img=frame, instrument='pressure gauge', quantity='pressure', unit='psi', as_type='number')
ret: 2700 psi
